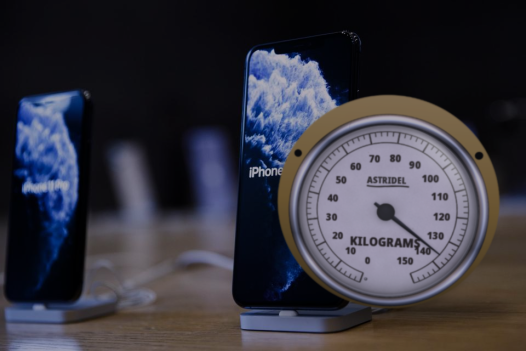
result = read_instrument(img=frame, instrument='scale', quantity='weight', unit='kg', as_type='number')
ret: 136 kg
